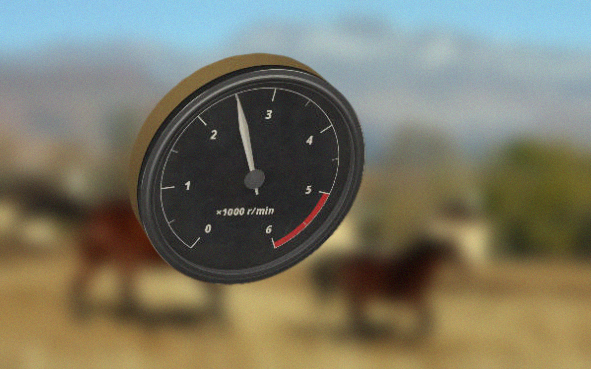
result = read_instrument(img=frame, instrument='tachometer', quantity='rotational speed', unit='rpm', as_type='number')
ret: 2500 rpm
